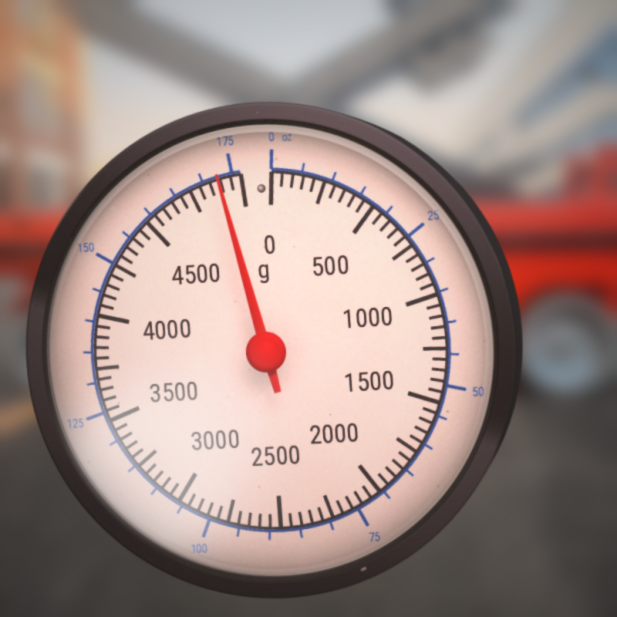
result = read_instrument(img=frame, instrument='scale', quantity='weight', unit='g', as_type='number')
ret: 4900 g
